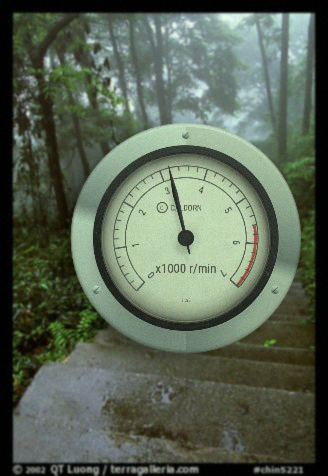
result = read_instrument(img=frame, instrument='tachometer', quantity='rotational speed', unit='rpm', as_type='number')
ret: 3200 rpm
